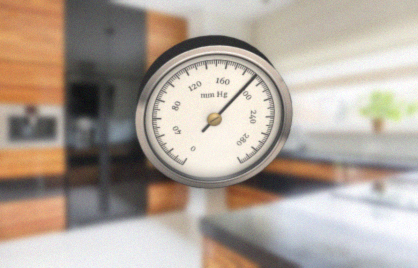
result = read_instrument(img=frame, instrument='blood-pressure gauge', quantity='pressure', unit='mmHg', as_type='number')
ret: 190 mmHg
